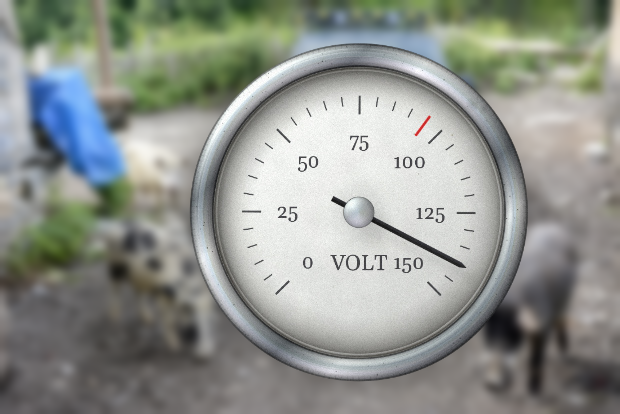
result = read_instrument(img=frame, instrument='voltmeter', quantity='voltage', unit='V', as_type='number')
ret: 140 V
